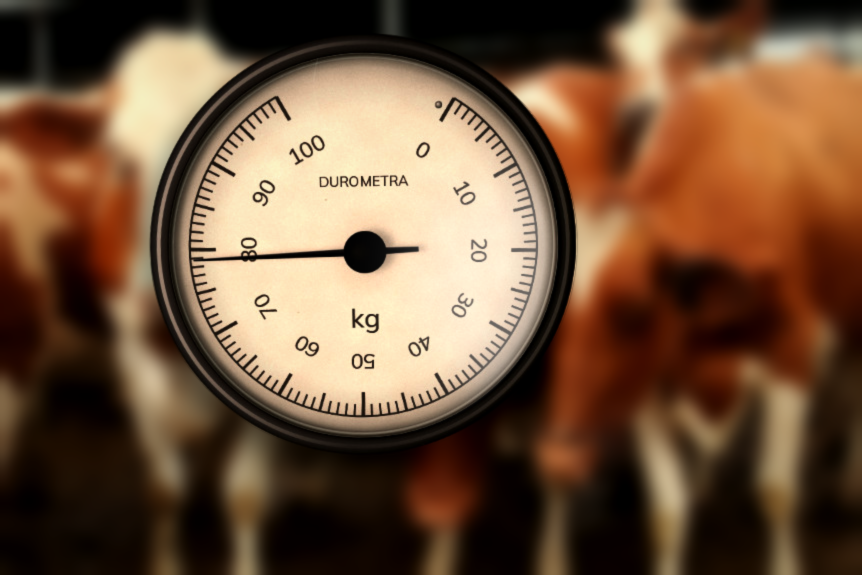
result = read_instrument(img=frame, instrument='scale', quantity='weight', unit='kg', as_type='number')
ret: 79 kg
